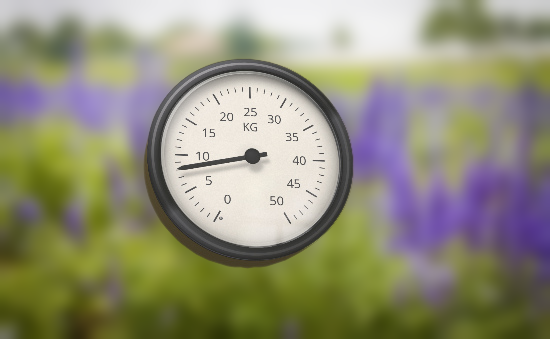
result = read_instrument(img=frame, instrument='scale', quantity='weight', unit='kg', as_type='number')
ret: 8 kg
